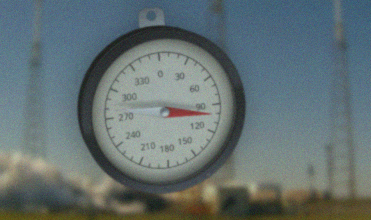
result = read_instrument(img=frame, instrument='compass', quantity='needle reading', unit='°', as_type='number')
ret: 100 °
